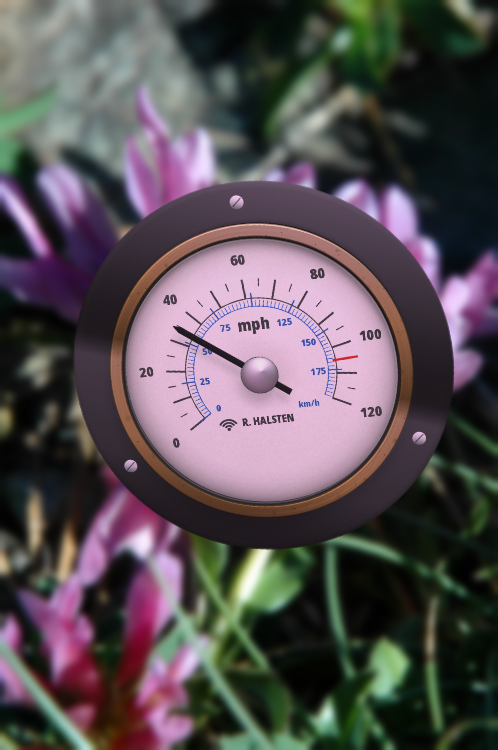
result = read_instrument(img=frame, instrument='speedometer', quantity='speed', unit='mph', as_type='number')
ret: 35 mph
